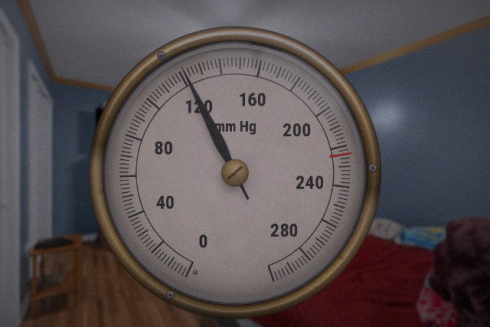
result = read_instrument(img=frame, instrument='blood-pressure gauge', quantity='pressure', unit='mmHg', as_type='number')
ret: 122 mmHg
